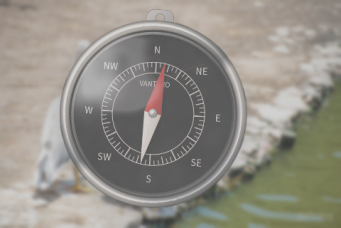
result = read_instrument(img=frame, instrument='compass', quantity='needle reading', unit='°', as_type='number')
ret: 10 °
